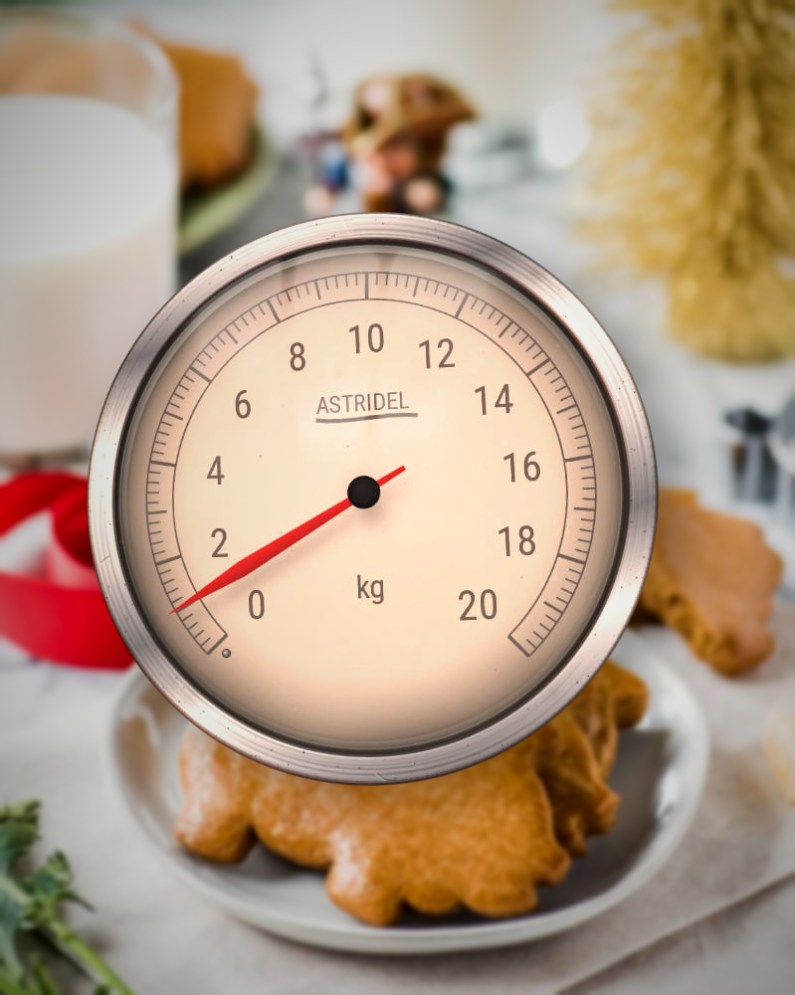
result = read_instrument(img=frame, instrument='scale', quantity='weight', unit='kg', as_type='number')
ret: 1 kg
